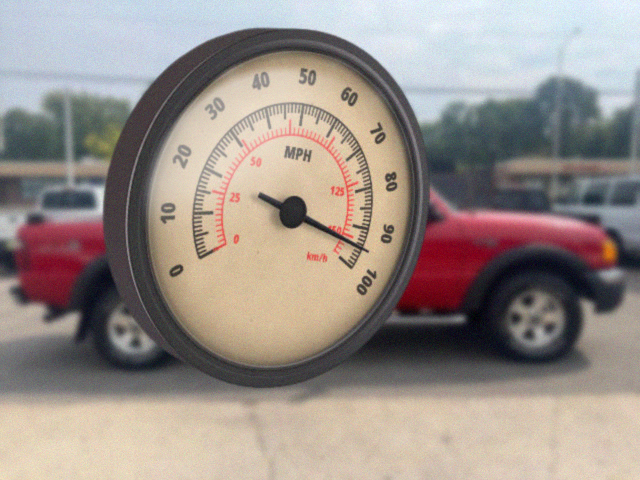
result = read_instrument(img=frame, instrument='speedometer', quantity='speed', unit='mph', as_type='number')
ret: 95 mph
